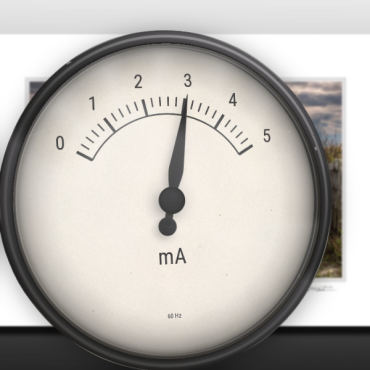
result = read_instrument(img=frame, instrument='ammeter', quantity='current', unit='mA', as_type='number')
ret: 3 mA
